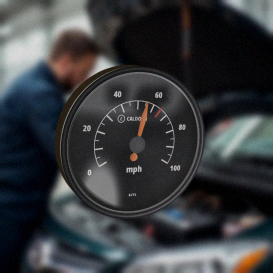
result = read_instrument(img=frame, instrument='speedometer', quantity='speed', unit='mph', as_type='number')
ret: 55 mph
